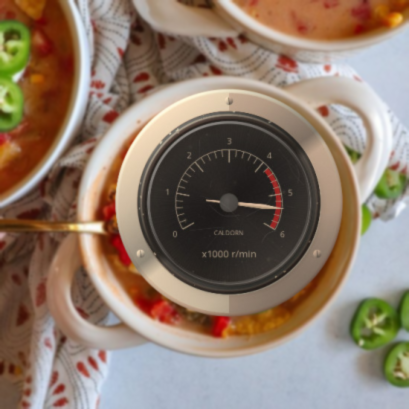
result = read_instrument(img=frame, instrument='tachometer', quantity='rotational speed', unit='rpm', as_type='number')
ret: 5400 rpm
